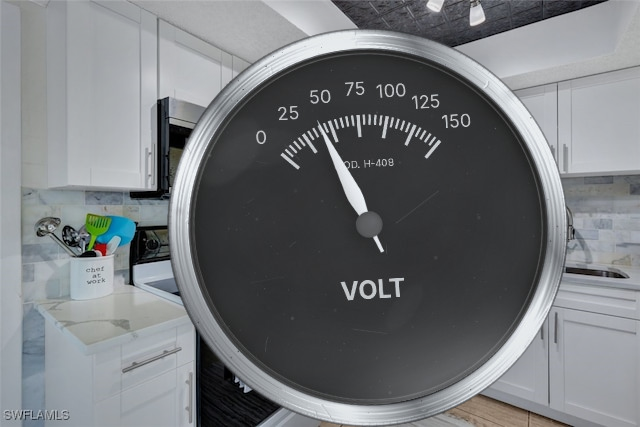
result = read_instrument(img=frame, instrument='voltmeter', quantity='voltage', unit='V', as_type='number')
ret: 40 V
